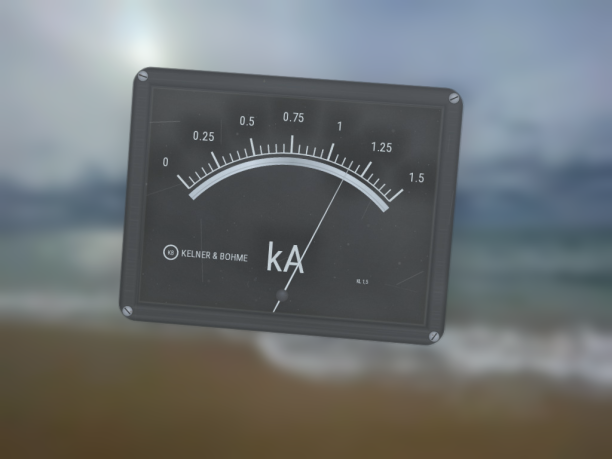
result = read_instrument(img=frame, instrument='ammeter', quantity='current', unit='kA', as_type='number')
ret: 1.15 kA
